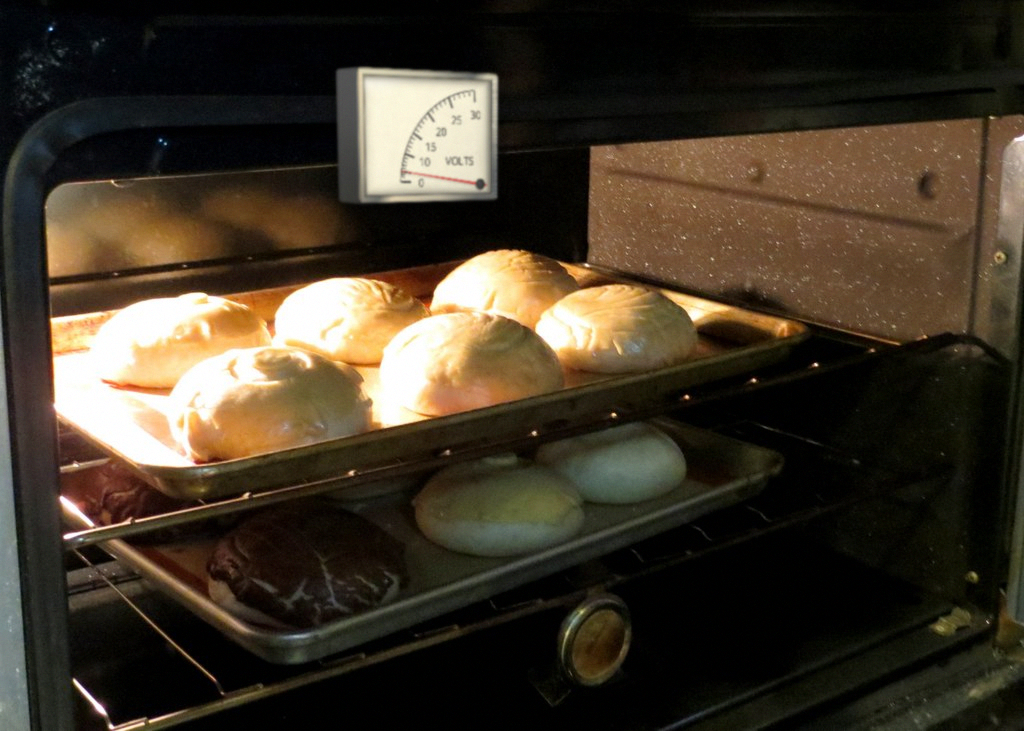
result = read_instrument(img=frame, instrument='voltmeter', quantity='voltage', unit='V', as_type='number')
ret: 5 V
